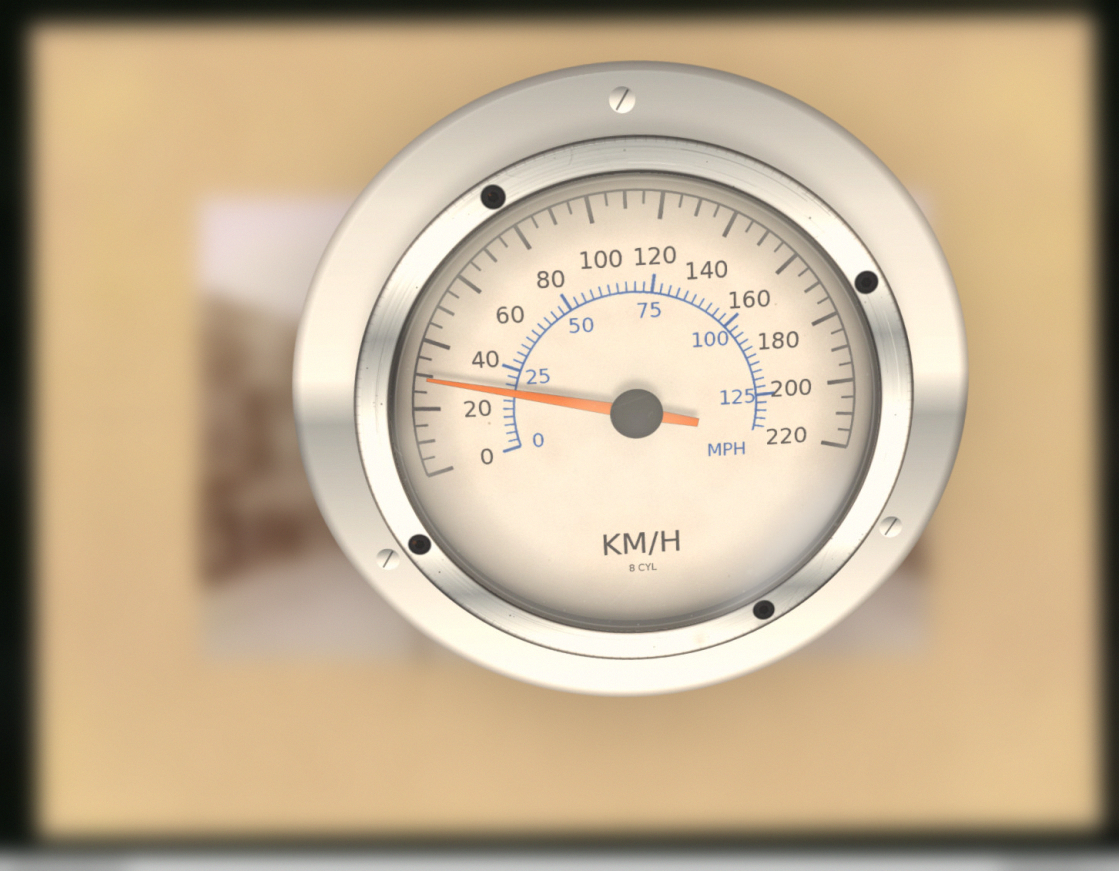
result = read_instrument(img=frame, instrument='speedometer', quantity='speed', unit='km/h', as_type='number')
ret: 30 km/h
